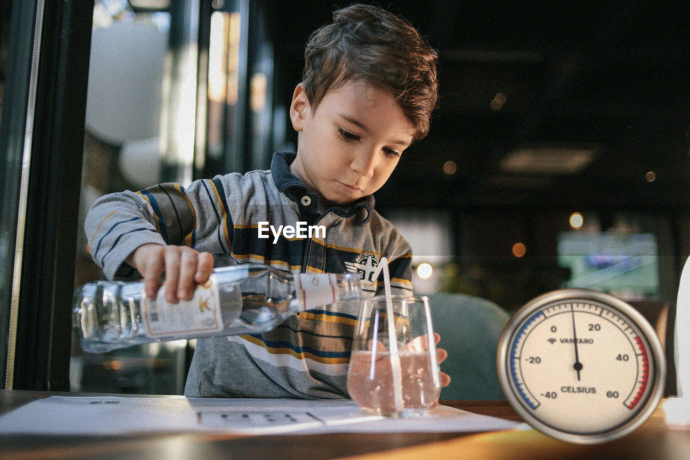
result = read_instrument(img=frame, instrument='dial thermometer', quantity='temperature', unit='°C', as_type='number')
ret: 10 °C
